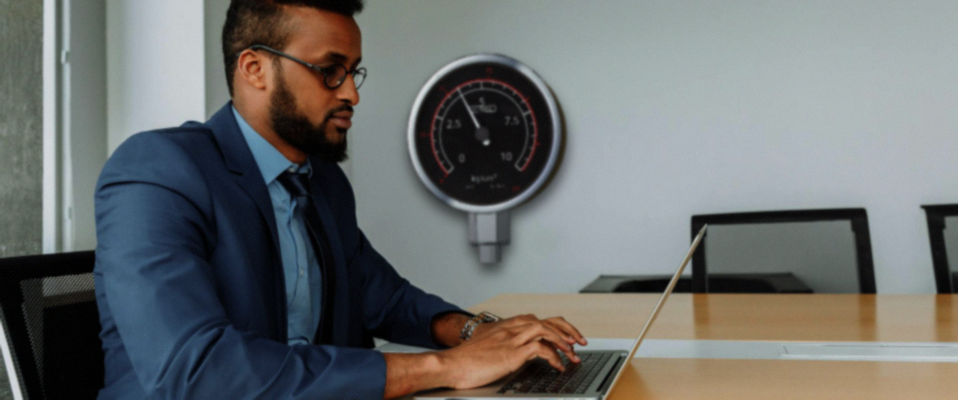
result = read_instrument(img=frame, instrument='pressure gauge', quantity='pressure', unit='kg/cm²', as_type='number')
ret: 4 kg/cm²
